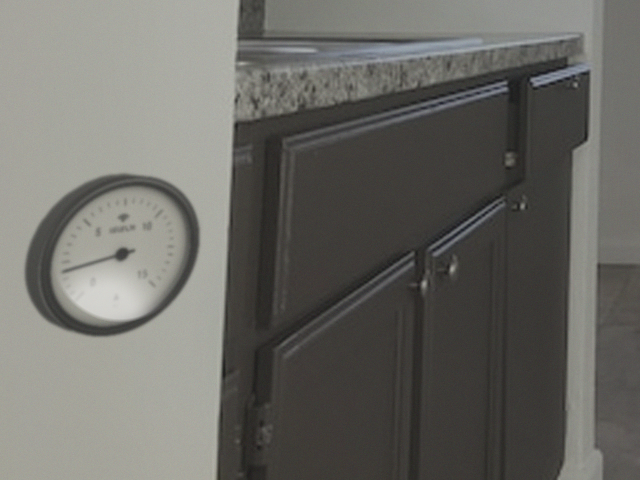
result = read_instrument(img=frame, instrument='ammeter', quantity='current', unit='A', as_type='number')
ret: 2 A
